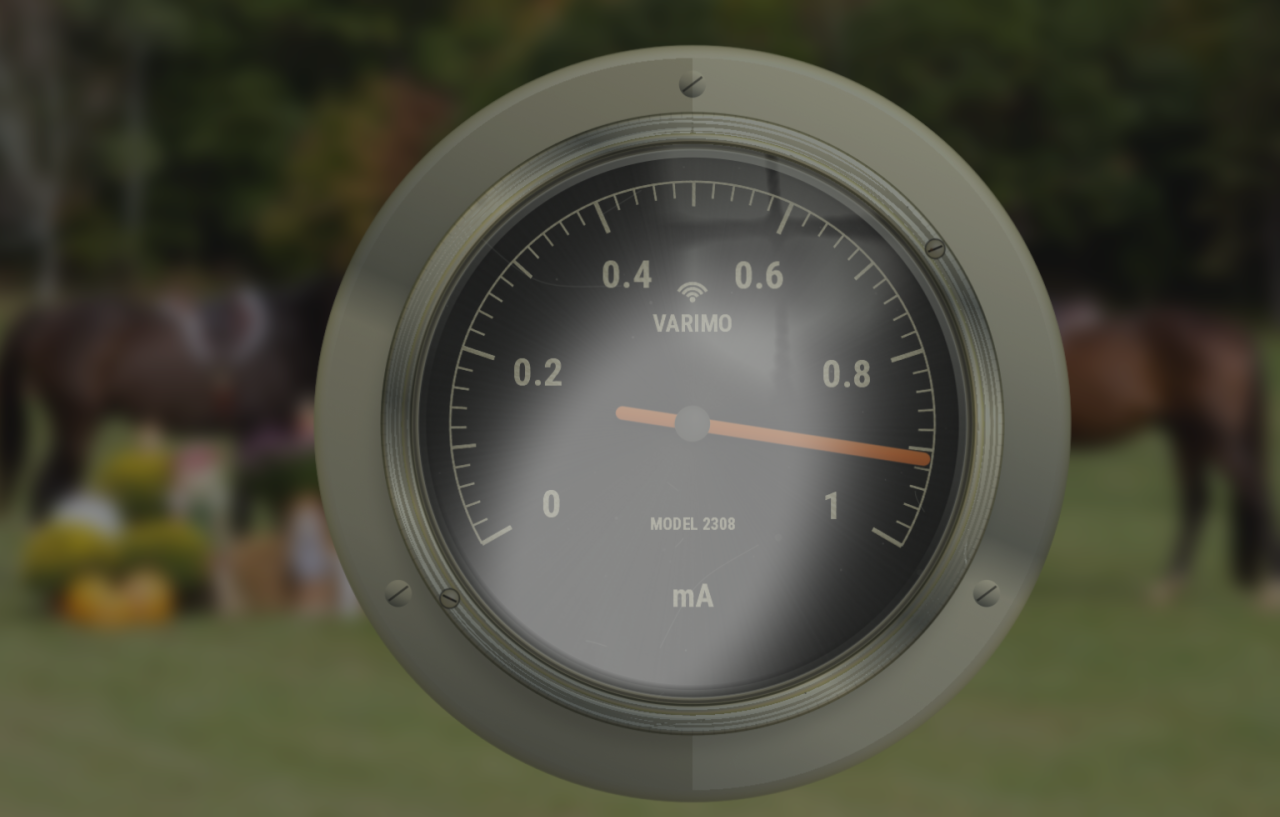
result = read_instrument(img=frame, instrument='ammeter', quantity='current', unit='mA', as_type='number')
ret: 0.91 mA
